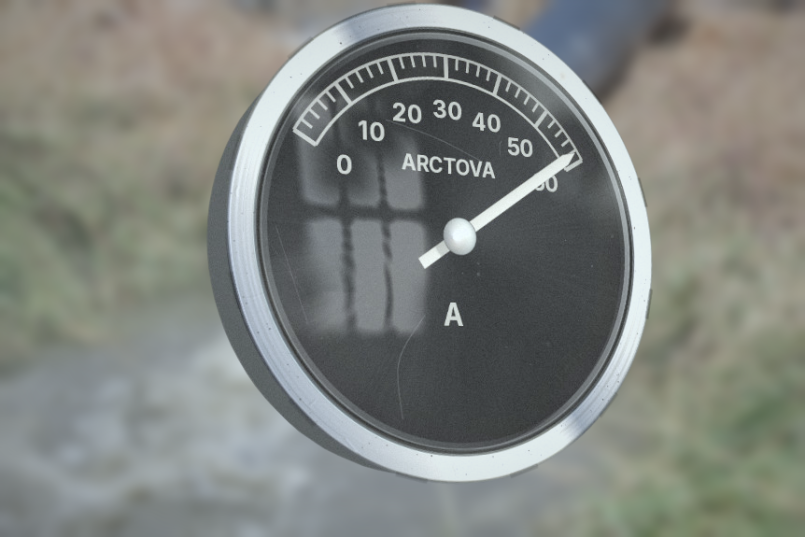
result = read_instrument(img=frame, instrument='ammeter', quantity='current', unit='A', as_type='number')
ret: 58 A
